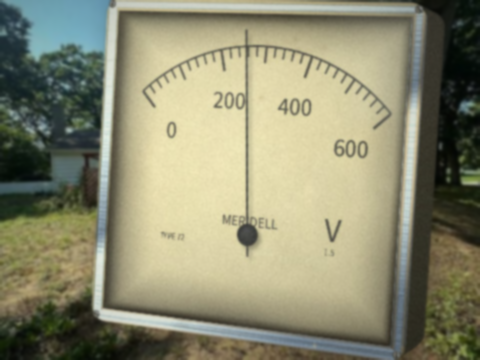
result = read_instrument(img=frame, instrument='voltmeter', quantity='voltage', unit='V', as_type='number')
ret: 260 V
